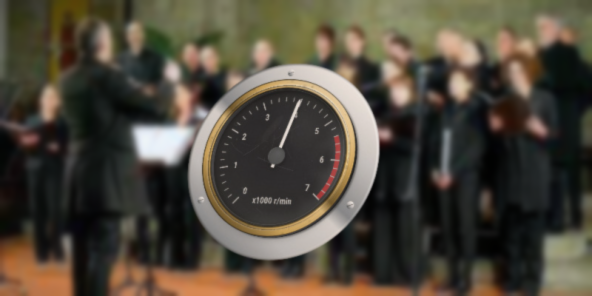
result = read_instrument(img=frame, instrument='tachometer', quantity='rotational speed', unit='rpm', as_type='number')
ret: 4000 rpm
